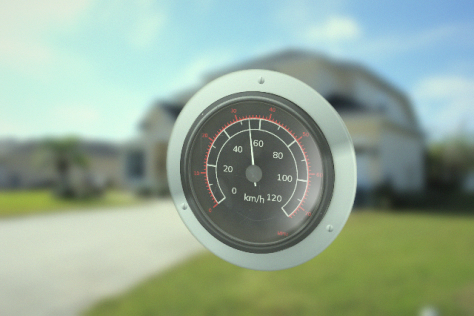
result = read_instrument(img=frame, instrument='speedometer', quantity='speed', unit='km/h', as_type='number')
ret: 55 km/h
